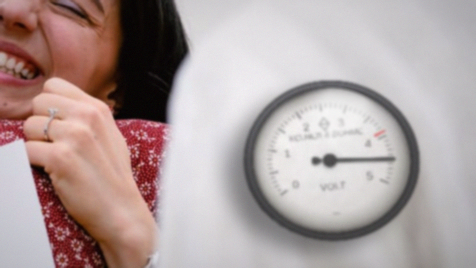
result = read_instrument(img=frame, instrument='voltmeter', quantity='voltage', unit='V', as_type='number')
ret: 4.5 V
